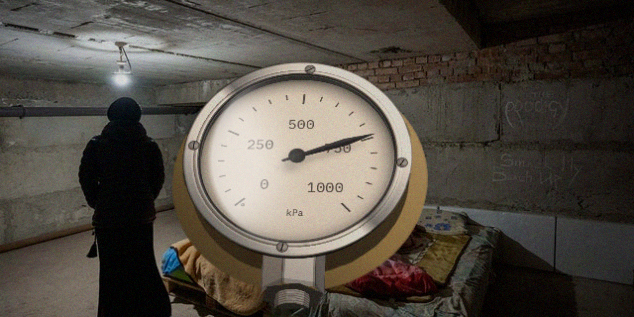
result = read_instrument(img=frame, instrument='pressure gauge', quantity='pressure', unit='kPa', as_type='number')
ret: 750 kPa
